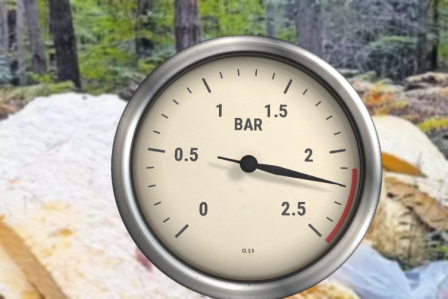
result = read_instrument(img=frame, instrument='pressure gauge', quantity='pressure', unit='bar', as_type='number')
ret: 2.2 bar
